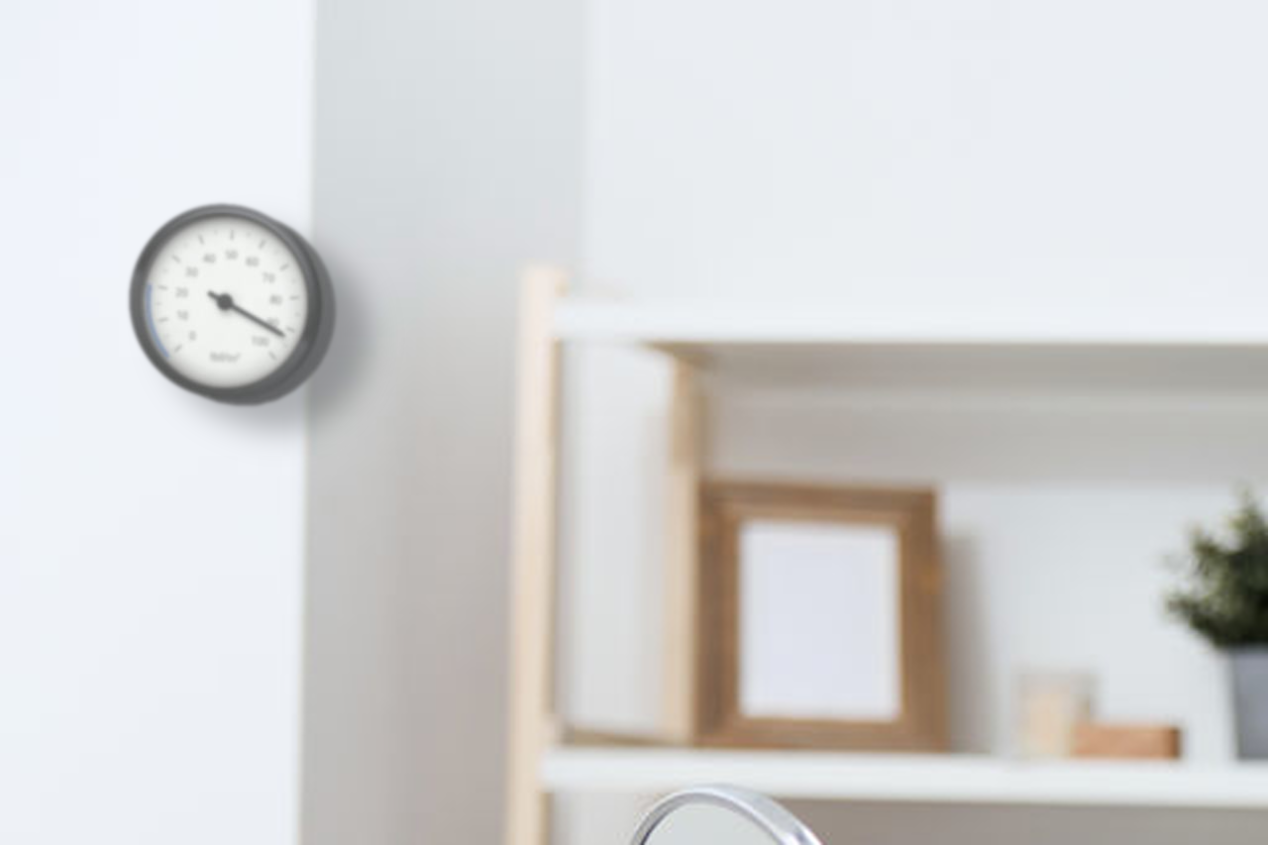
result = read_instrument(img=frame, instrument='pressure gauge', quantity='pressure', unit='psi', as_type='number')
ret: 92.5 psi
